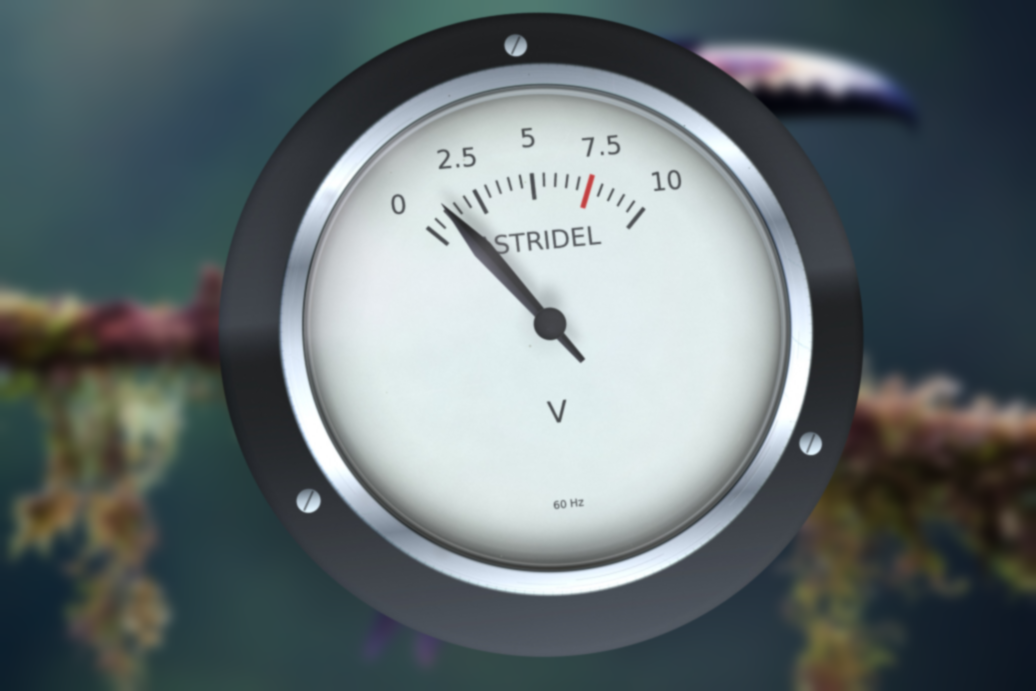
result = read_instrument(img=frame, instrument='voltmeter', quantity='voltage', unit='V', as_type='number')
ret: 1 V
